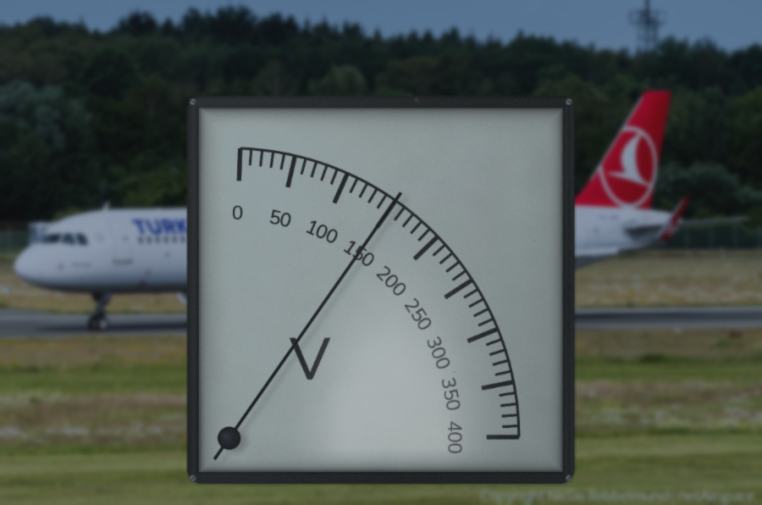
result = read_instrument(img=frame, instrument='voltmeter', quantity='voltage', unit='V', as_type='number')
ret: 150 V
